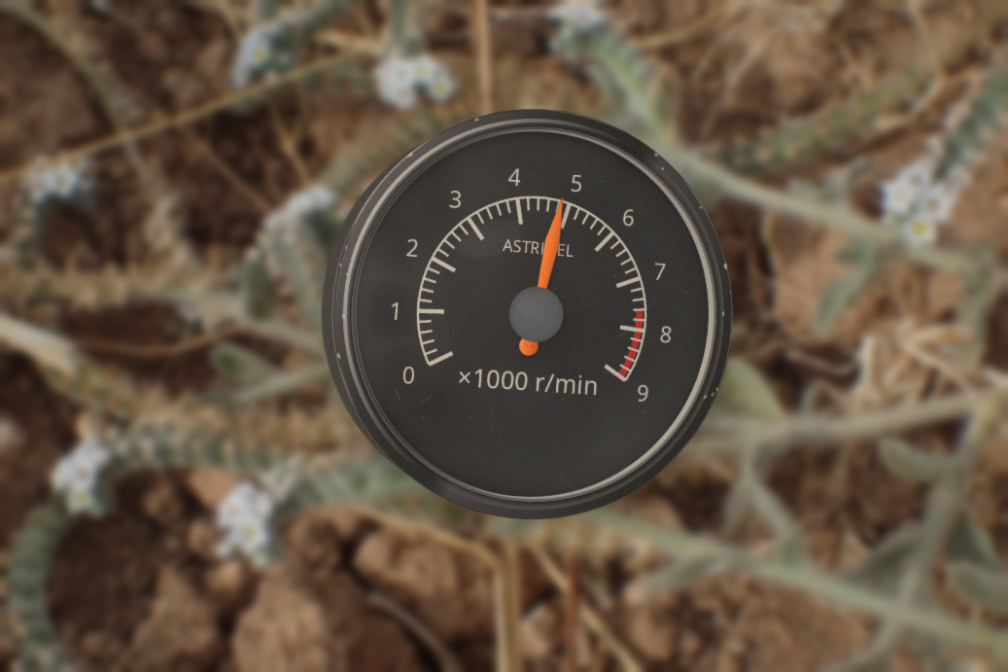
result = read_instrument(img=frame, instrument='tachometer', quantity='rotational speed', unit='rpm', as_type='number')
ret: 4800 rpm
